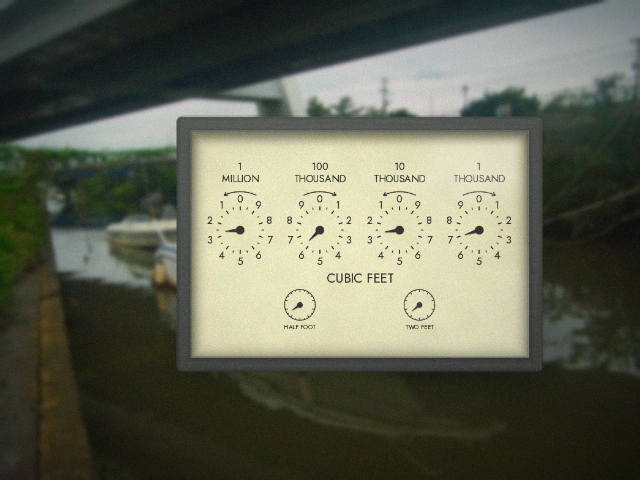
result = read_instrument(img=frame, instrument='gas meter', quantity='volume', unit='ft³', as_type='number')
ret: 262700 ft³
